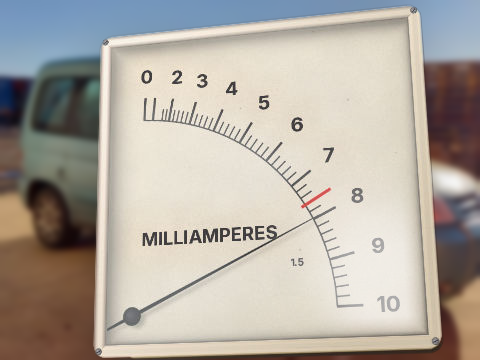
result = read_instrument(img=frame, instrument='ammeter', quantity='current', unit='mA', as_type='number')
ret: 8 mA
